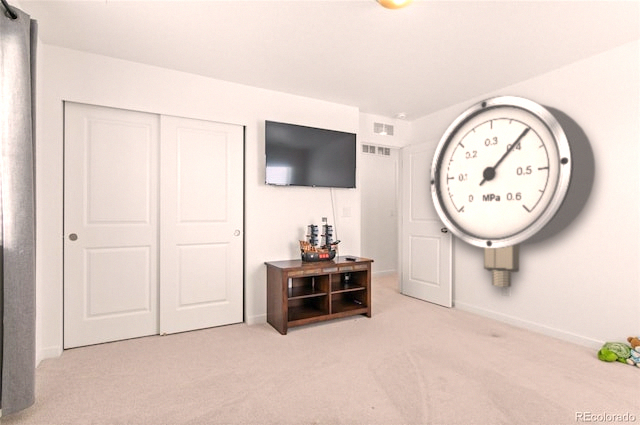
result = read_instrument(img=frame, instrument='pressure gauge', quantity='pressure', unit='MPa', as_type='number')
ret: 0.4 MPa
